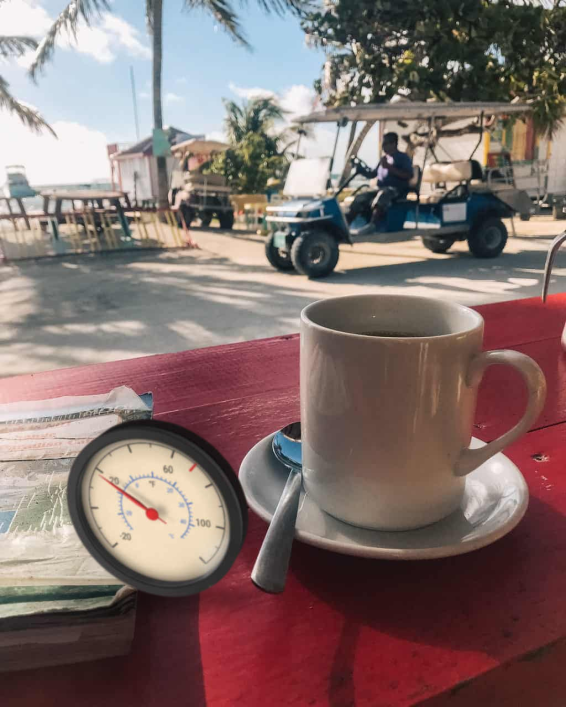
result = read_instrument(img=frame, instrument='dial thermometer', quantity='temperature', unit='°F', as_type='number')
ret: 20 °F
